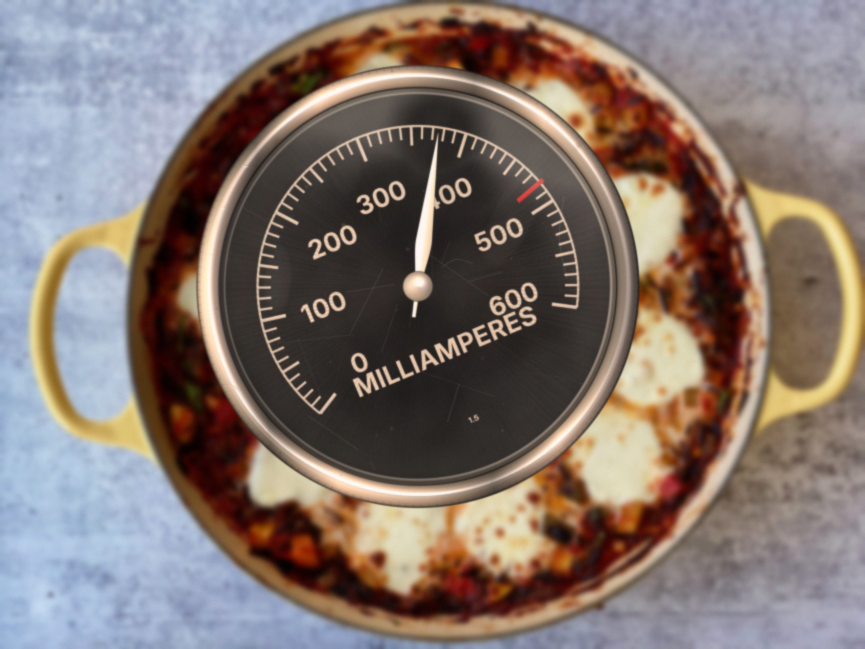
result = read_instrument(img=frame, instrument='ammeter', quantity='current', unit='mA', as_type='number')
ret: 375 mA
